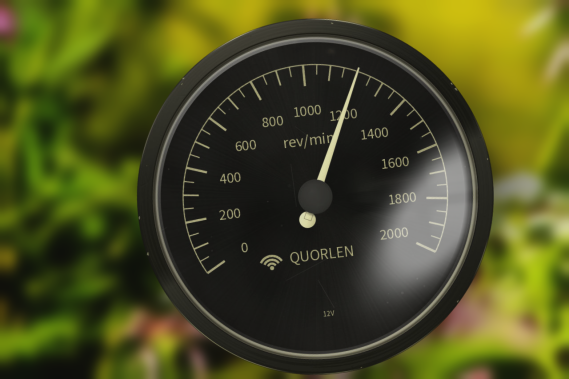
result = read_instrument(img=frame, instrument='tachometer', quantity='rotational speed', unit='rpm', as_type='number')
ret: 1200 rpm
